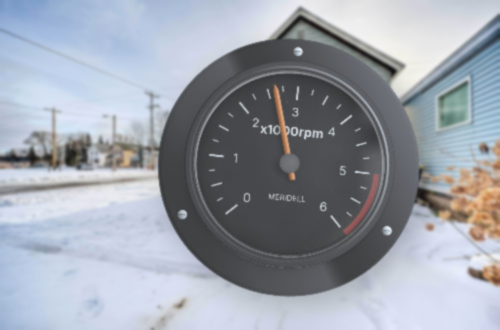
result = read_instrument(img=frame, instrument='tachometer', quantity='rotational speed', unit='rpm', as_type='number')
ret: 2625 rpm
